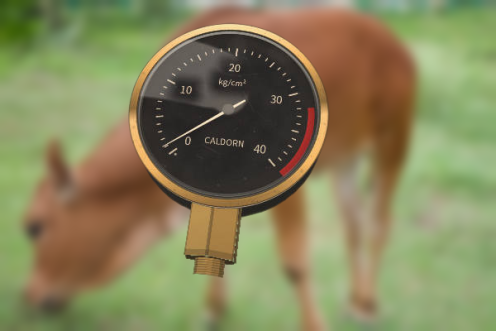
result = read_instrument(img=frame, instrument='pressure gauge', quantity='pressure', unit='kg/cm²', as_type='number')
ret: 1 kg/cm²
